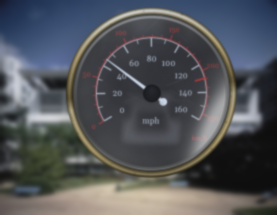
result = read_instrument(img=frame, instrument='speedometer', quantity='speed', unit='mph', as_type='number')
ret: 45 mph
